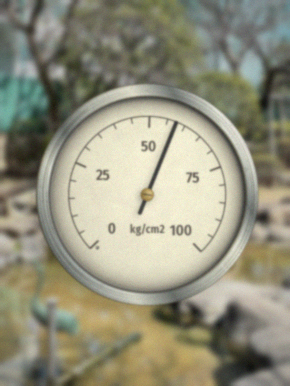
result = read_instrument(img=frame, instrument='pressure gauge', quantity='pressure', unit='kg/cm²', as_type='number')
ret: 57.5 kg/cm²
